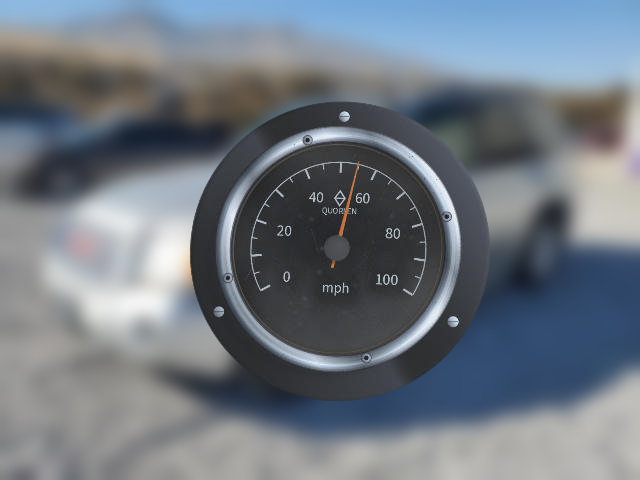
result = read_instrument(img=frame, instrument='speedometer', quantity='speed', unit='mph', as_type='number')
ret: 55 mph
